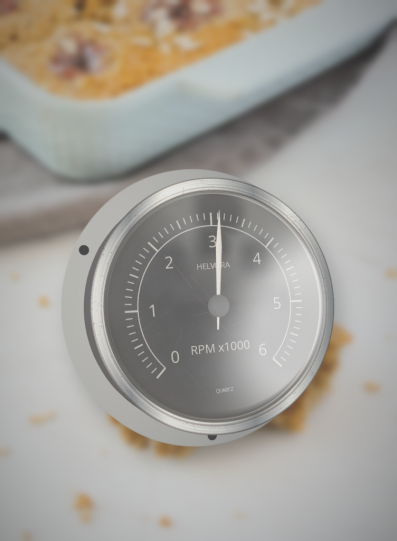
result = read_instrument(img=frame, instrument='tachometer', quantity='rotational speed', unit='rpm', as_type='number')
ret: 3100 rpm
